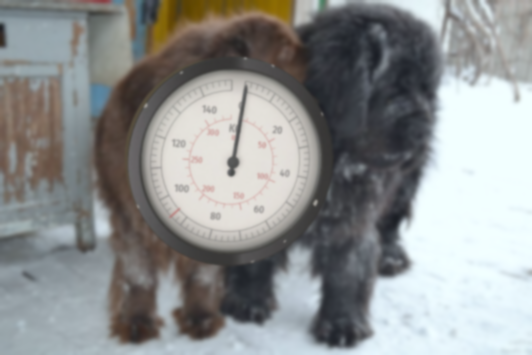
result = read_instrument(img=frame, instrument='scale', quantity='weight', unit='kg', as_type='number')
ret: 0 kg
